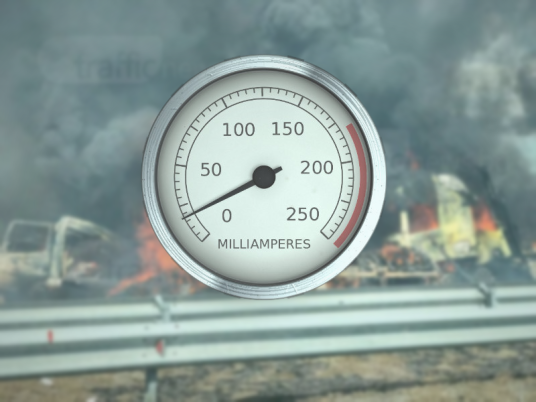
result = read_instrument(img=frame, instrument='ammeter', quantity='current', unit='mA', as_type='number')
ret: 17.5 mA
